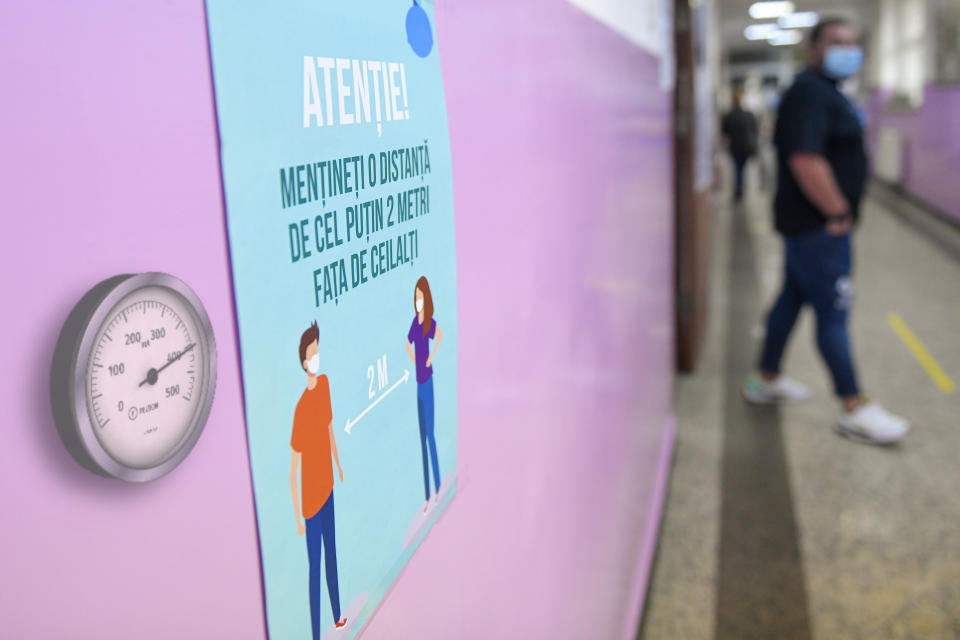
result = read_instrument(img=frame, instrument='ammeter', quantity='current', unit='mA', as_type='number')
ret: 400 mA
